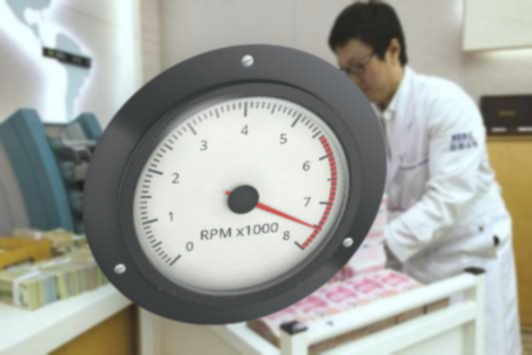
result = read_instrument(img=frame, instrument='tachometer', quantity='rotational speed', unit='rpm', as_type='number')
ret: 7500 rpm
